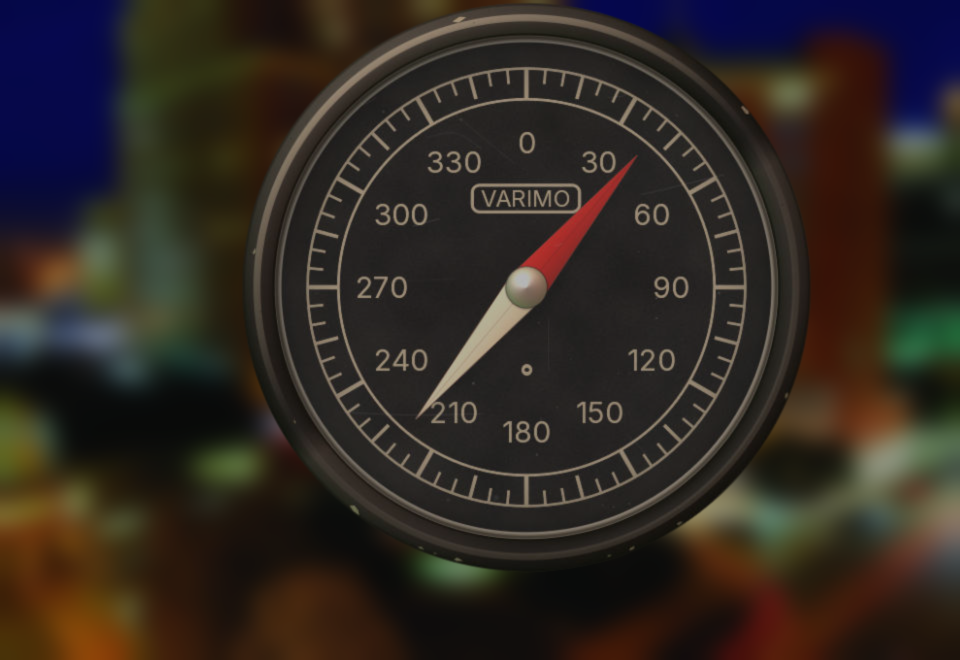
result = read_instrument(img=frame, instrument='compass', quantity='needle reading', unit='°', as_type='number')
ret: 40 °
